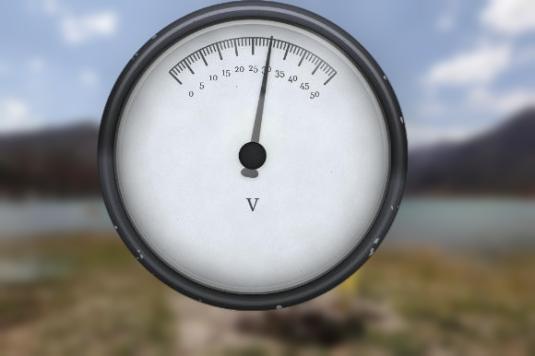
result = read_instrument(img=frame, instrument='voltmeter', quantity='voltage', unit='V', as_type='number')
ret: 30 V
